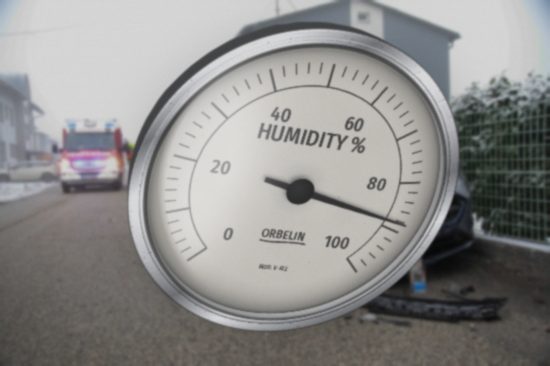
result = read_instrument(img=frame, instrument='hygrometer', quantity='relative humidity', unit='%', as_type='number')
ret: 88 %
